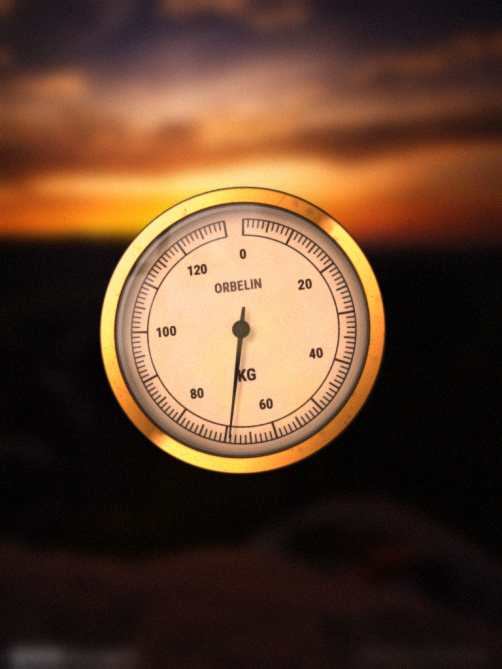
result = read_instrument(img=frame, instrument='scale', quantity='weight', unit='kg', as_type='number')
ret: 69 kg
